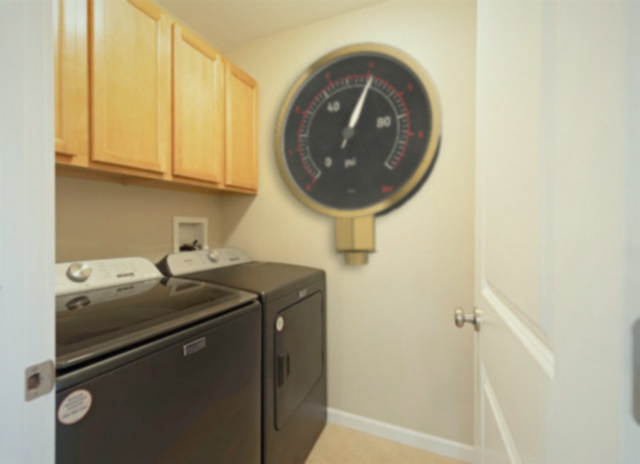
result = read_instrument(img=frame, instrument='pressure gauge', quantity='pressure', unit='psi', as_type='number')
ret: 60 psi
